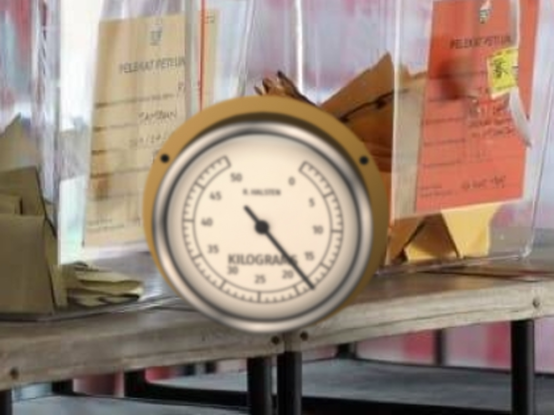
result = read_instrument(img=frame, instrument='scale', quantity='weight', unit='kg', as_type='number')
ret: 18 kg
